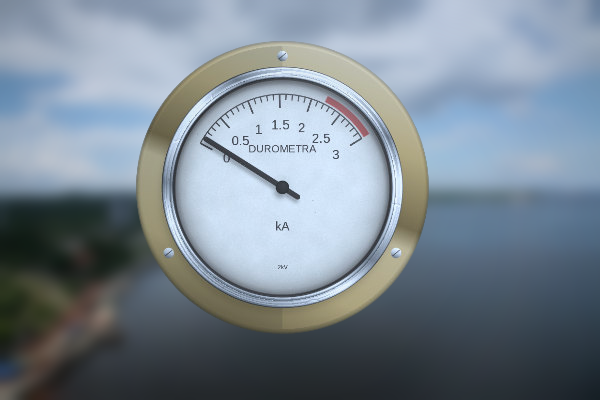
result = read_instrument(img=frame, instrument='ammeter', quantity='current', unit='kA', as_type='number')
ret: 0.1 kA
